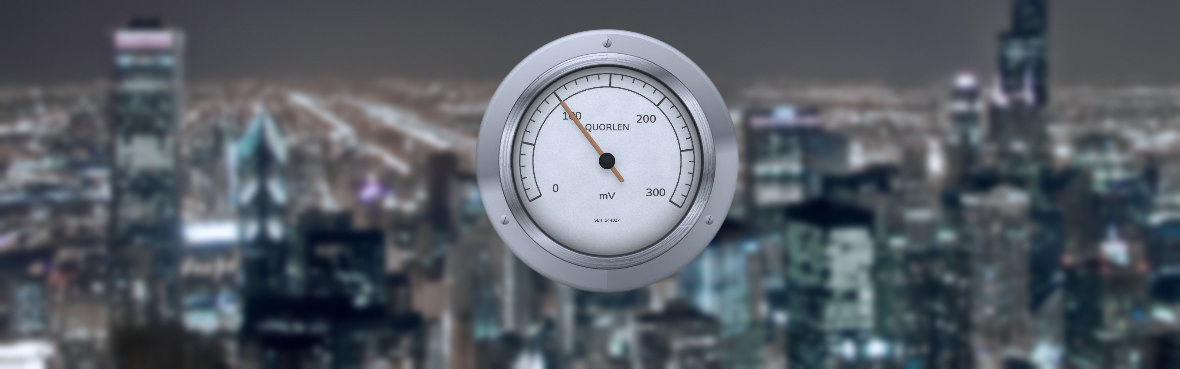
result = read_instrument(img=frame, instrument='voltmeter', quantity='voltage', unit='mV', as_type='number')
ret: 100 mV
